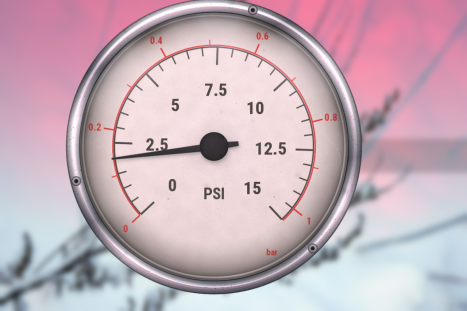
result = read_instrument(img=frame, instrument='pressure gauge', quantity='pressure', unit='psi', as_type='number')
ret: 2 psi
